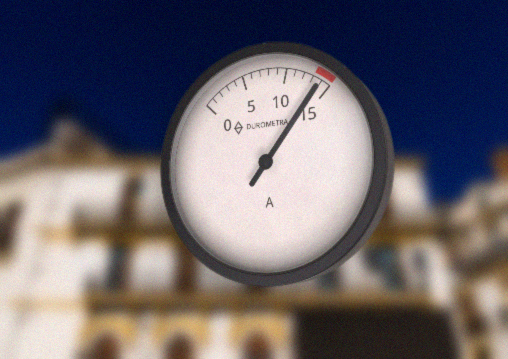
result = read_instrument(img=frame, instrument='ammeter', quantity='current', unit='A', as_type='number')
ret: 14 A
